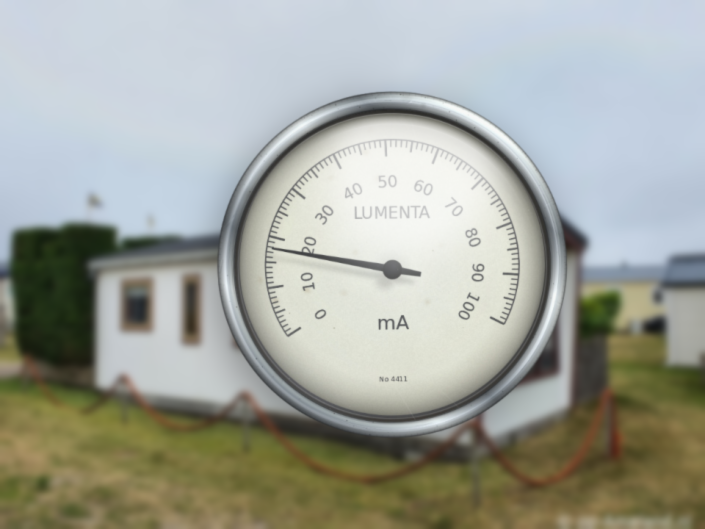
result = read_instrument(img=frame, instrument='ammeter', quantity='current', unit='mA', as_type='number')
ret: 18 mA
